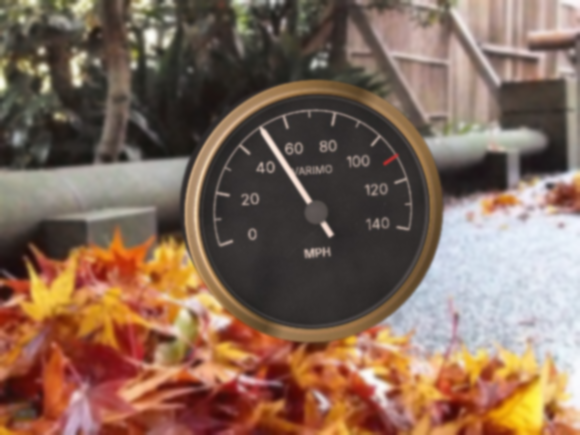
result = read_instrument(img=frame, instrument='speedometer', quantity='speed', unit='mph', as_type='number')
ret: 50 mph
